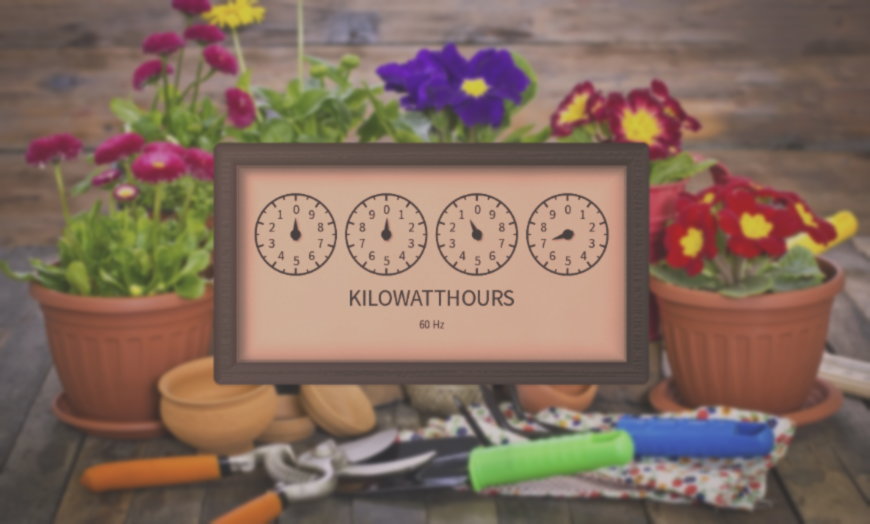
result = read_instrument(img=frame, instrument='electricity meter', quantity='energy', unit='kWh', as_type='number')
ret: 7 kWh
